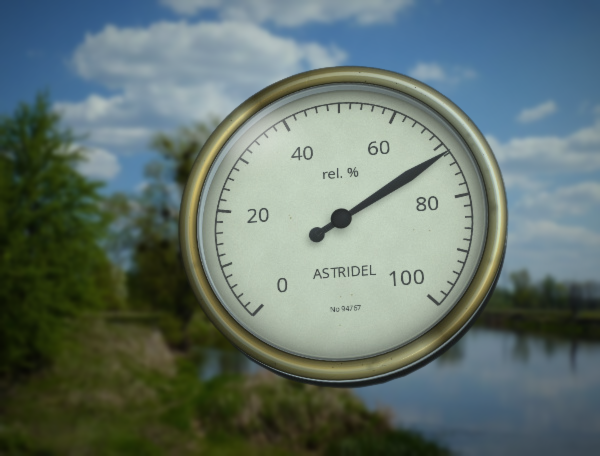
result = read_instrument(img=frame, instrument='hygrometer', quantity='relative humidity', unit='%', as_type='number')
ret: 72 %
